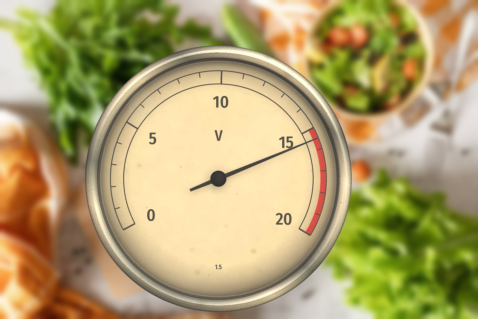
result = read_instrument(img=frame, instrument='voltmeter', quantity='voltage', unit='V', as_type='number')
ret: 15.5 V
